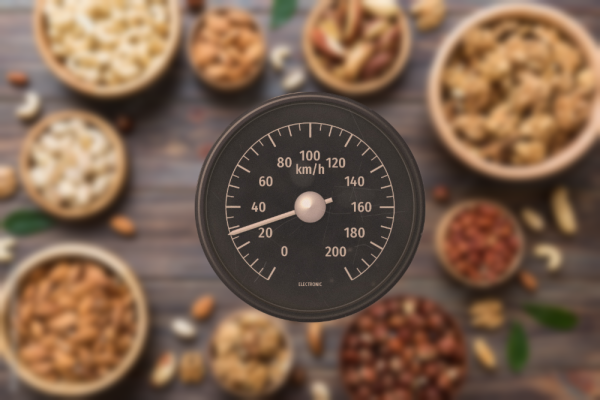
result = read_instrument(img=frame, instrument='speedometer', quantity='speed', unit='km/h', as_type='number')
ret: 27.5 km/h
